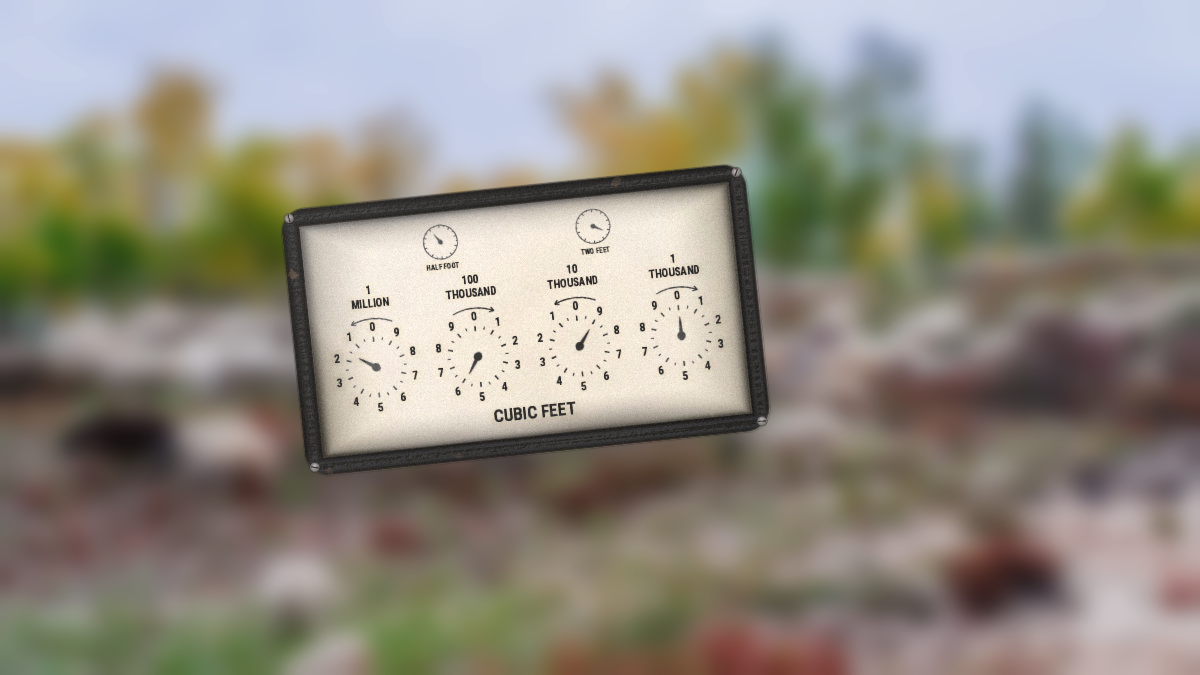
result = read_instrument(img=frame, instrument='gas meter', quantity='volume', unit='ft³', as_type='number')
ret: 159000 ft³
